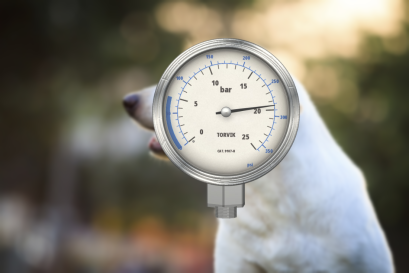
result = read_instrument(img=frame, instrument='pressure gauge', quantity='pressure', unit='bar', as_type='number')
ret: 19.5 bar
